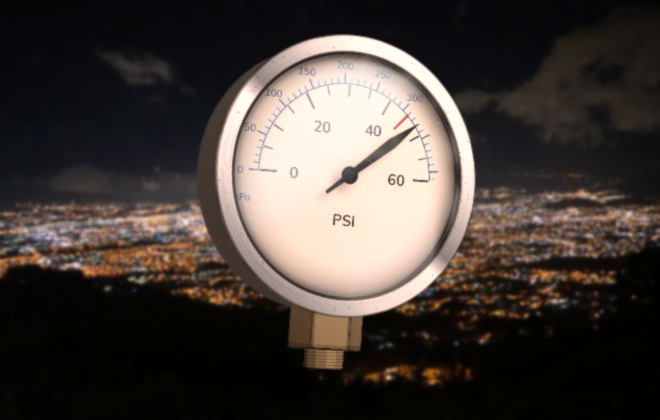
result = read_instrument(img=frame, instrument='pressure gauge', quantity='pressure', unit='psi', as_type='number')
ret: 47.5 psi
